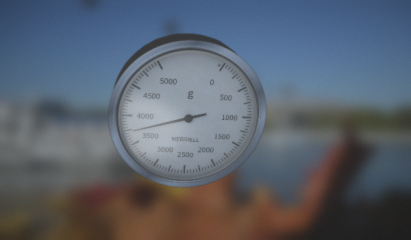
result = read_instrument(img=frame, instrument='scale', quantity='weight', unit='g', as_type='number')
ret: 3750 g
